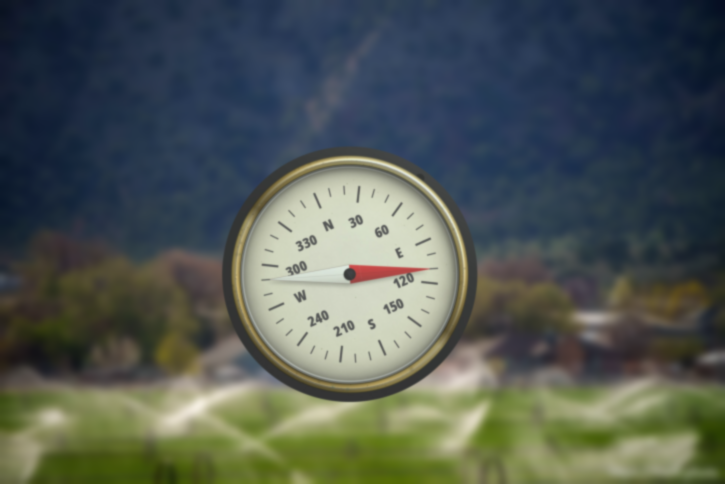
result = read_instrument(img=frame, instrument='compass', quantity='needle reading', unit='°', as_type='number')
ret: 110 °
